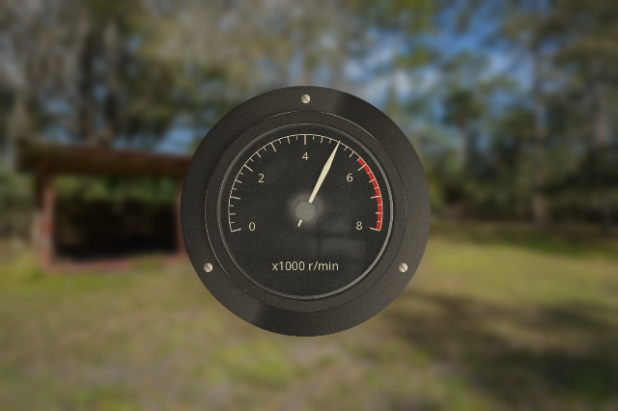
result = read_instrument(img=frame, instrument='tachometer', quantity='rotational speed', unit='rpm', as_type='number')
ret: 5000 rpm
